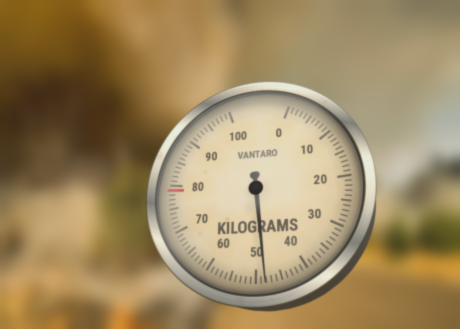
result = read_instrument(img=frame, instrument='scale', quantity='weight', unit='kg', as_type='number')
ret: 48 kg
